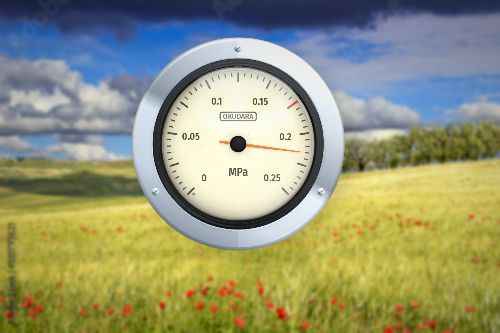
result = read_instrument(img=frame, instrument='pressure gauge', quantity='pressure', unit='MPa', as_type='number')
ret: 0.215 MPa
